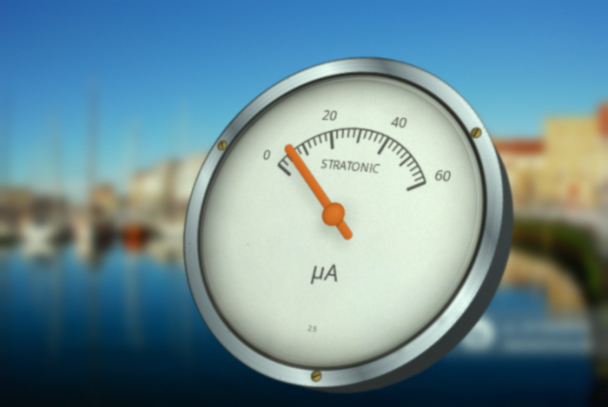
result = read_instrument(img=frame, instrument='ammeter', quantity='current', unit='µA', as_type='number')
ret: 6 µA
